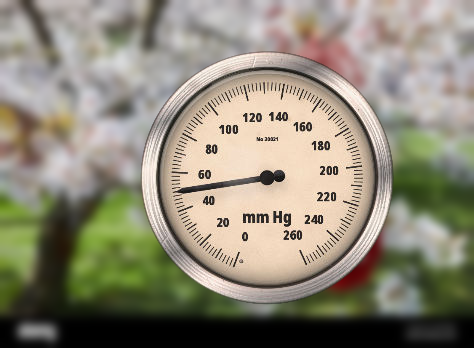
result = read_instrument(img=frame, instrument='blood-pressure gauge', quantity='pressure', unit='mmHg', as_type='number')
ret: 50 mmHg
